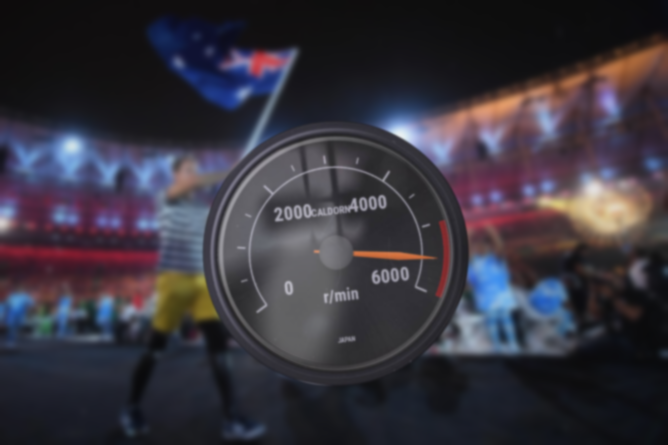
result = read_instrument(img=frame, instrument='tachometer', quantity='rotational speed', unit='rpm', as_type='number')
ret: 5500 rpm
